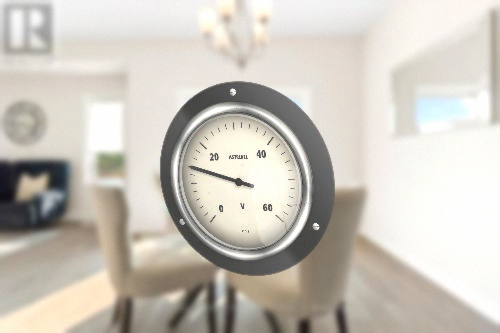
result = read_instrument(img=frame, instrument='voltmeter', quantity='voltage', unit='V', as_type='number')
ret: 14 V
